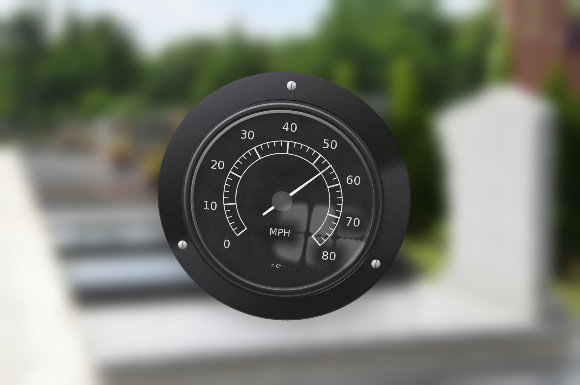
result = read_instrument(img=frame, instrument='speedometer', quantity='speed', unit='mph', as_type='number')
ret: 54 mph
